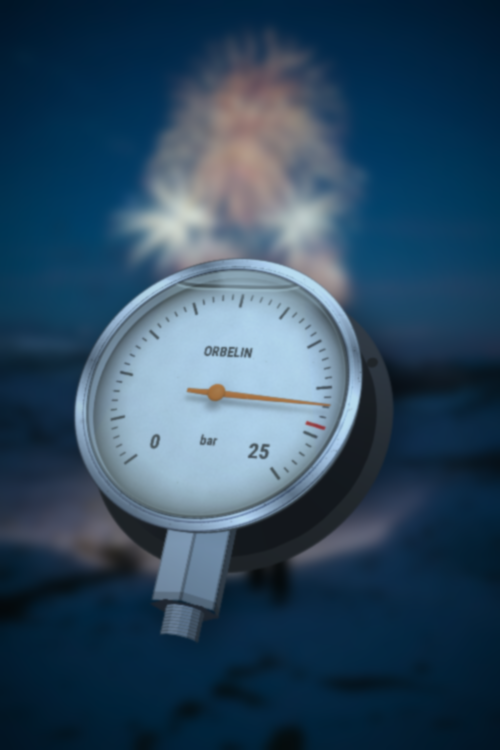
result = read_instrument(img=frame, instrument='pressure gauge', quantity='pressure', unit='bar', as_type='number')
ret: 21 bar
